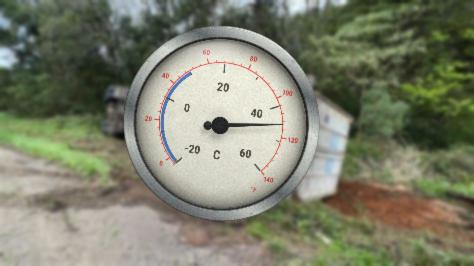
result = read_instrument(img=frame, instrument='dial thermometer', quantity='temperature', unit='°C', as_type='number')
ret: 45 °C
